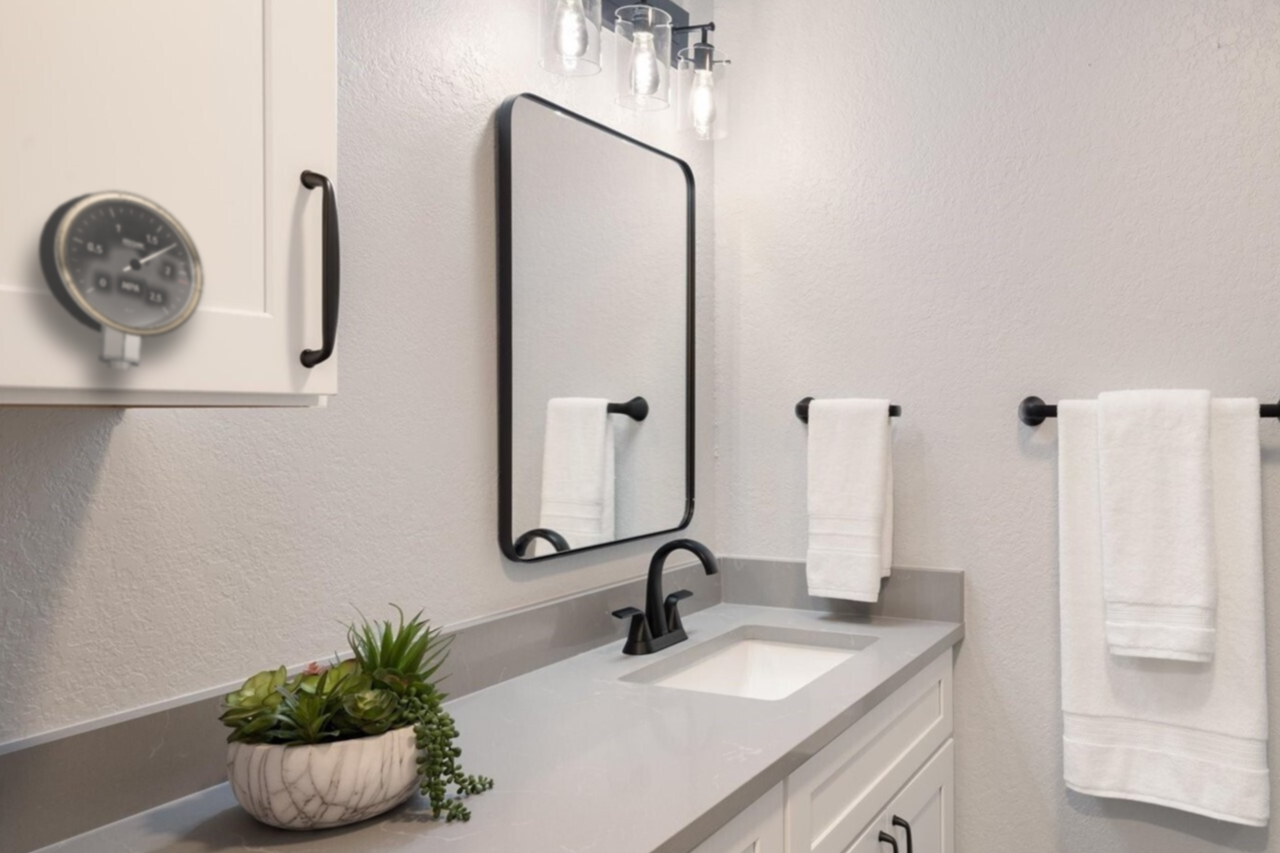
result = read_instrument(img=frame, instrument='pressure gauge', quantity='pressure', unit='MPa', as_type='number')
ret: 1.7 MPa
